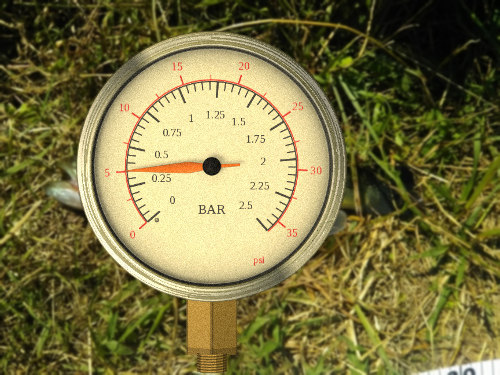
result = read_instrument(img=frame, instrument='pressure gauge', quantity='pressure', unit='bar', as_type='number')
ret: 0.35 bar
